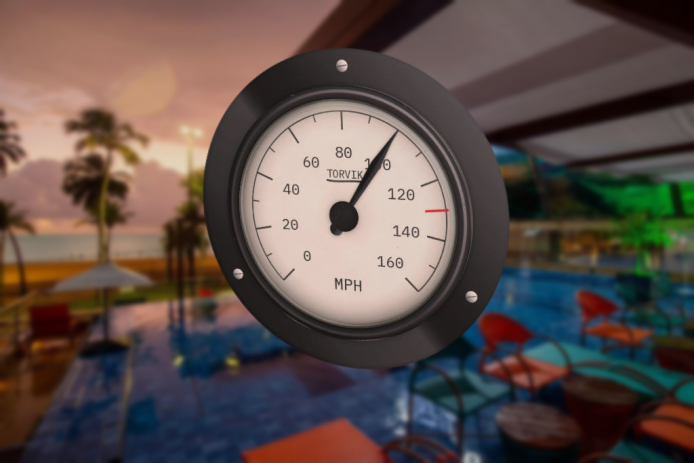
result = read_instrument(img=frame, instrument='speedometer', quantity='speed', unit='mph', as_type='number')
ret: 100 mph
